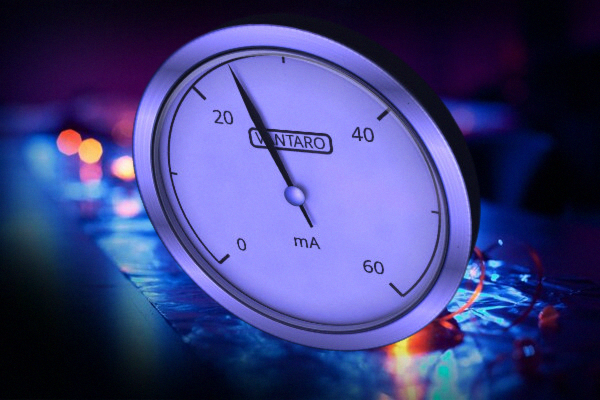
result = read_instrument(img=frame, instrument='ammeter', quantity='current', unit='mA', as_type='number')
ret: 25 mA
